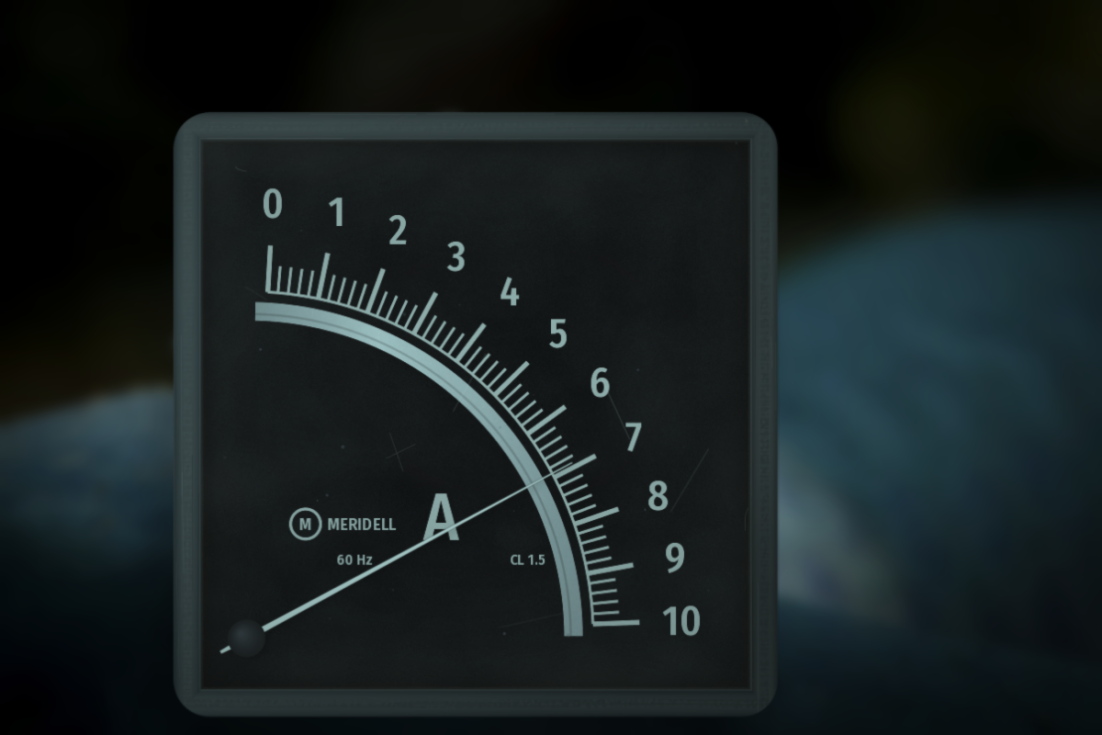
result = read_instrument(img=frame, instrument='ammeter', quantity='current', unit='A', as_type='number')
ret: 6.9 A
